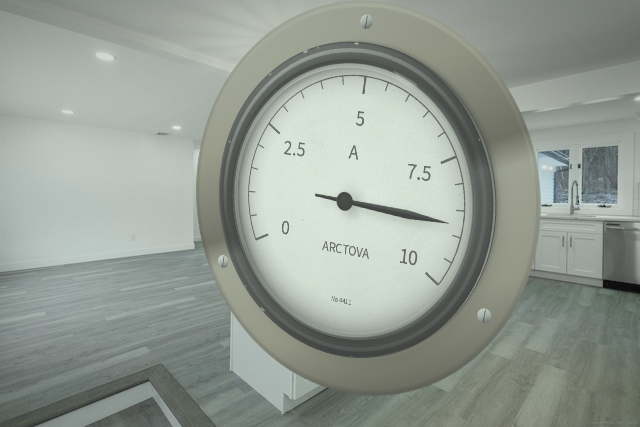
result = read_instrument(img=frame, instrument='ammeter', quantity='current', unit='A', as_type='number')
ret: 8.75 A
